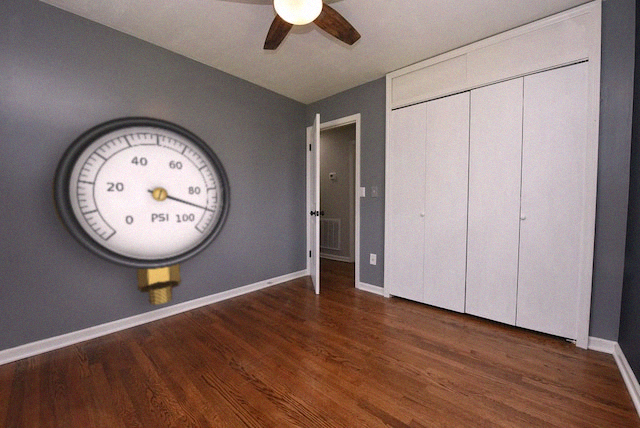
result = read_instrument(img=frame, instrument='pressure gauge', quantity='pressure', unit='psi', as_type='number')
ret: 90 psi
